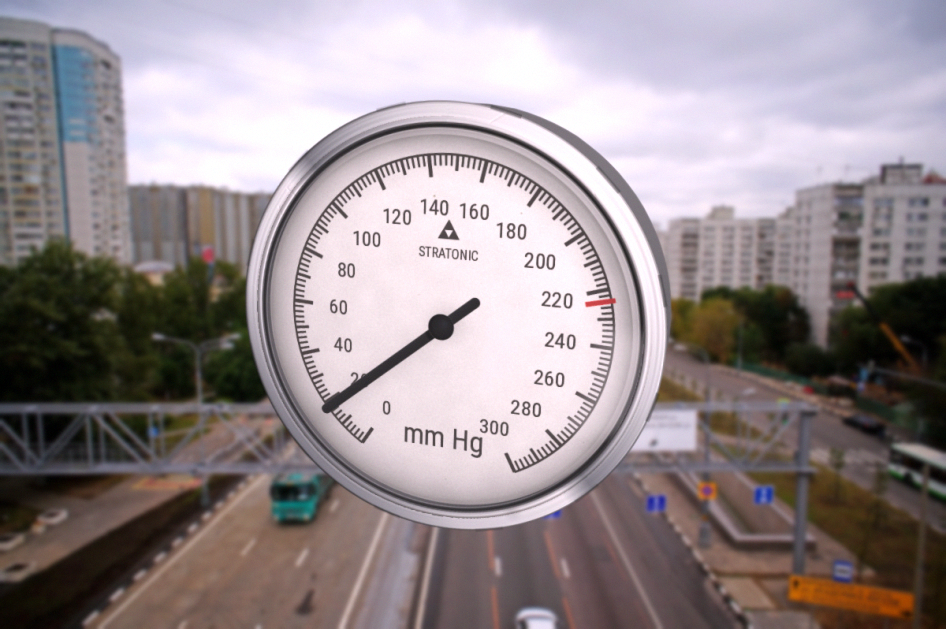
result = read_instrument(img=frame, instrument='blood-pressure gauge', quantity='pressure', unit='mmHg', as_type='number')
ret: 18 mmHg
